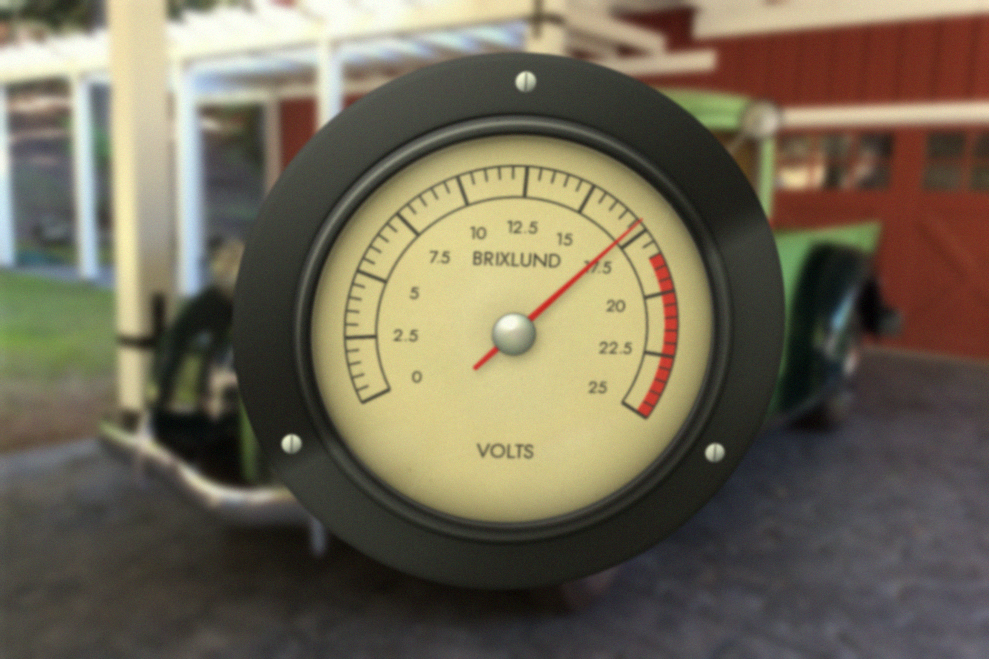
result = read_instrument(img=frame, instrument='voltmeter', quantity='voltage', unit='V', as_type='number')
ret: 17 V
